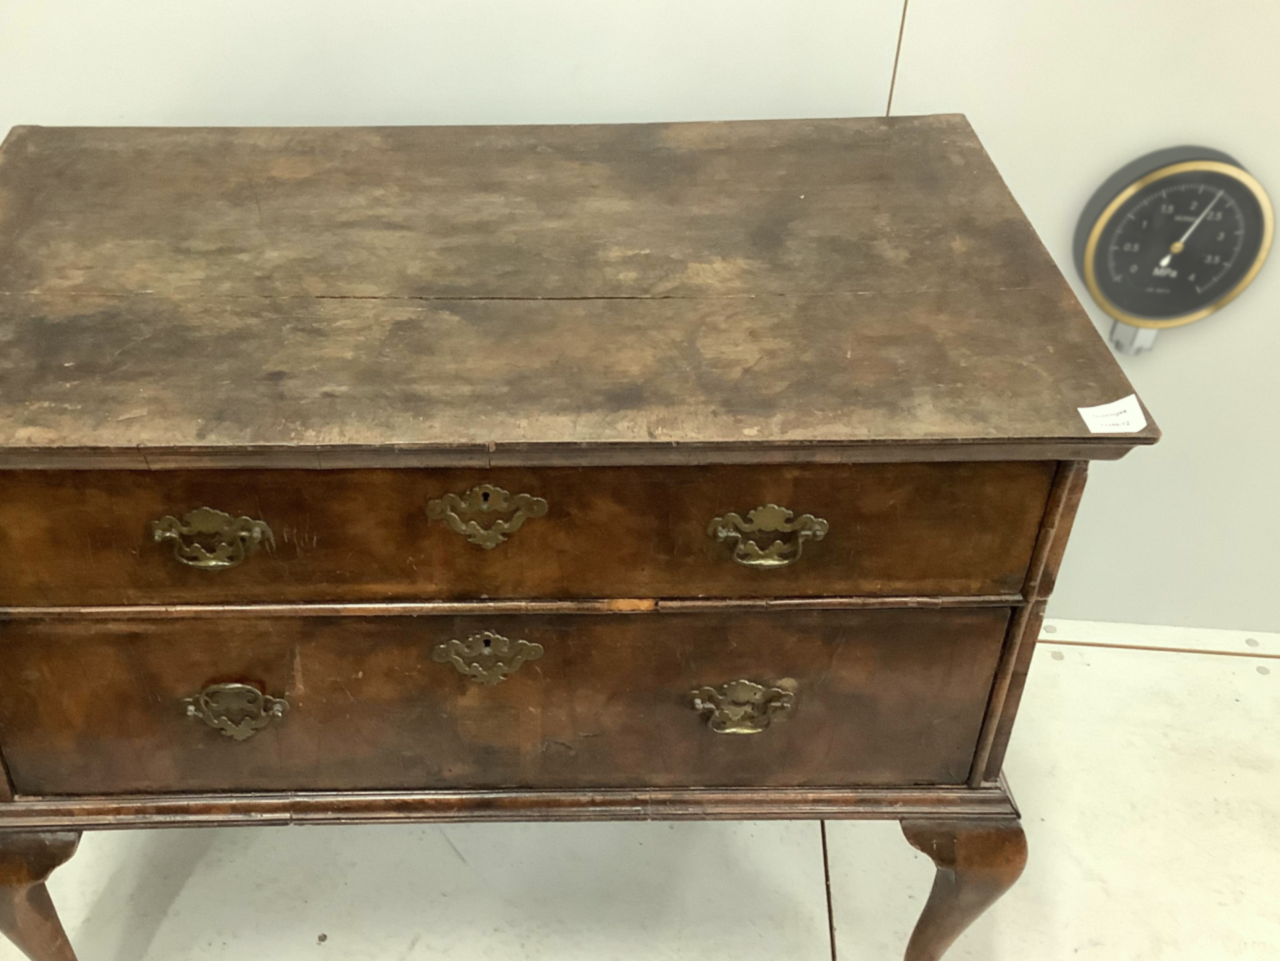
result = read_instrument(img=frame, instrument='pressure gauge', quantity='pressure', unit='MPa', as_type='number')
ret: 2.25 MPa
